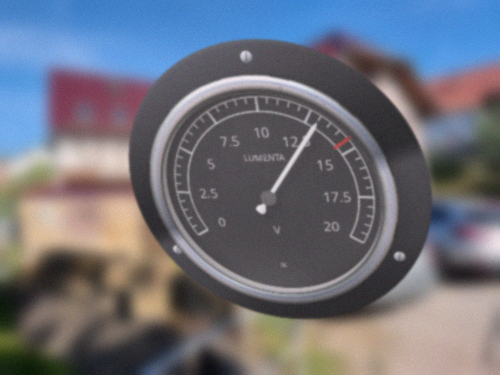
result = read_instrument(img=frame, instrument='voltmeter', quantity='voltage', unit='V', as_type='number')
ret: 13 V
